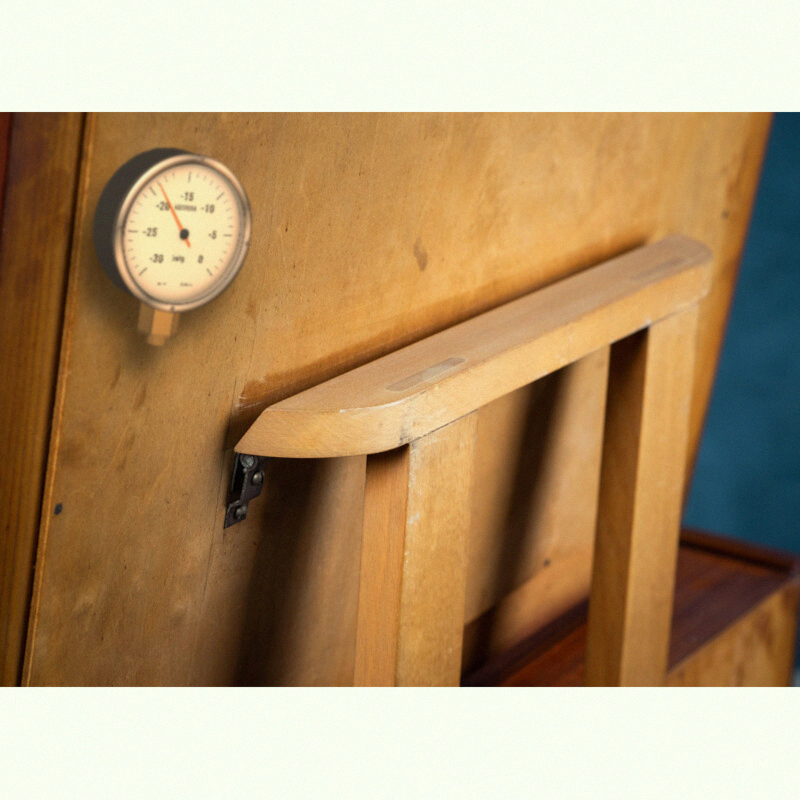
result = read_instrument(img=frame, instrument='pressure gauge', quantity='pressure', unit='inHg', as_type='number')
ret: -19 inHg
